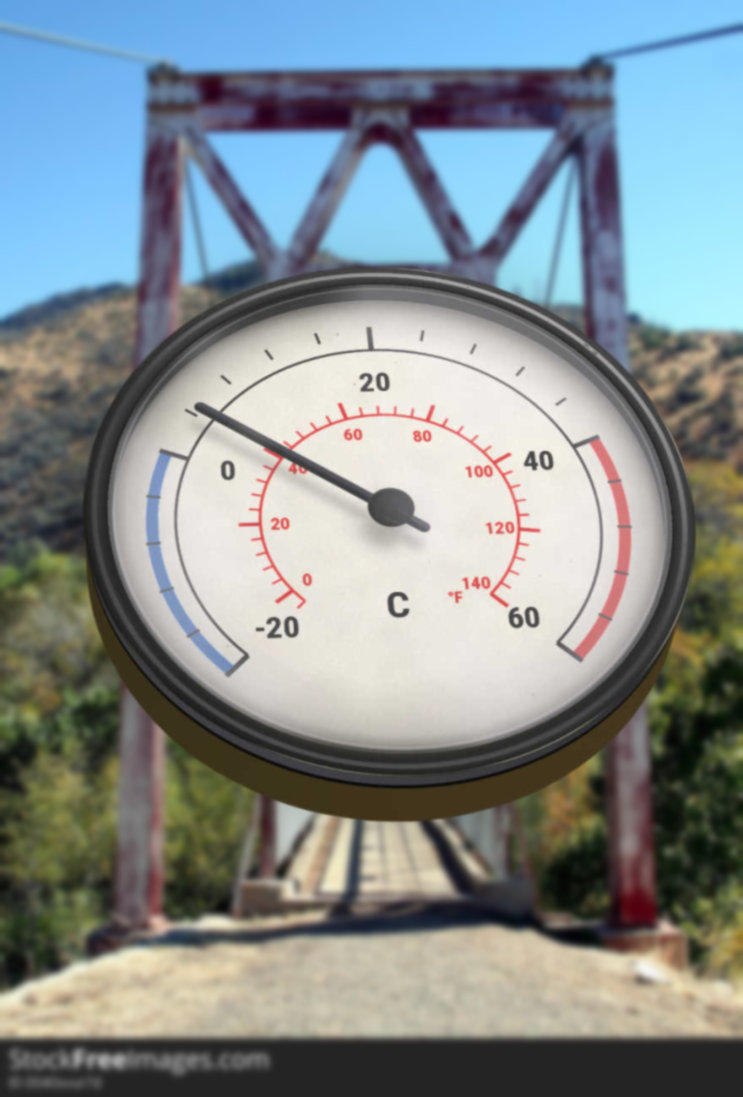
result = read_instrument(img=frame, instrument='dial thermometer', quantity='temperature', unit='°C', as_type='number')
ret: 4 °C
